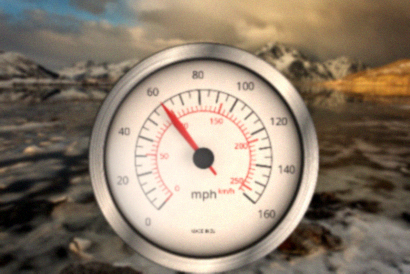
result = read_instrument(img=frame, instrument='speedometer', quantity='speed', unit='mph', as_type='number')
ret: 60 mph
